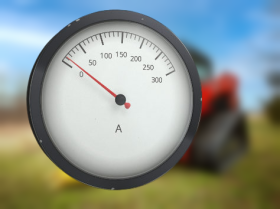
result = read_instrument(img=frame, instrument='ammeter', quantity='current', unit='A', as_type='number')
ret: 10 A
